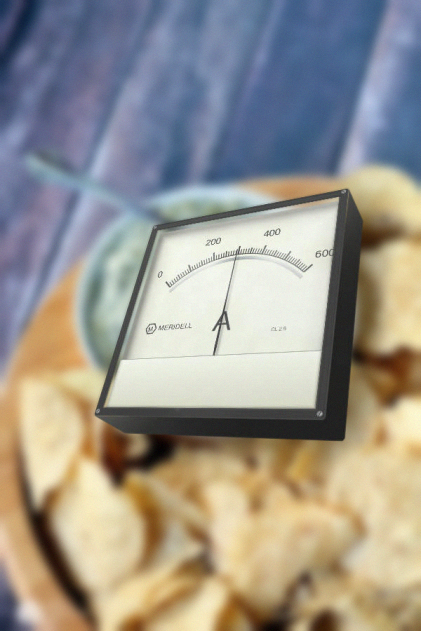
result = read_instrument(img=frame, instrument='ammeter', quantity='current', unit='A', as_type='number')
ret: 300 A
